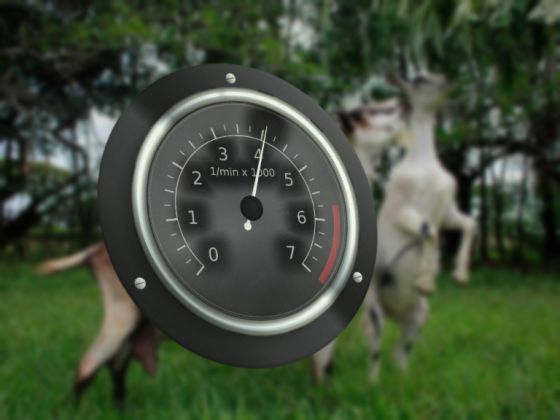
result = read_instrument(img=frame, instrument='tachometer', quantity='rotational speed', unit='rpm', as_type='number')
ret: 4000 rpm
